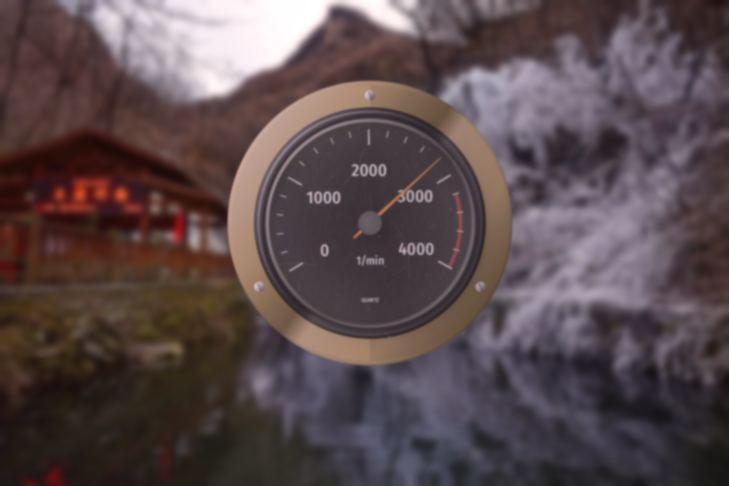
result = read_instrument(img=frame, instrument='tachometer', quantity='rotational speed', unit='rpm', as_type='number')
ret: 2800 rpm
